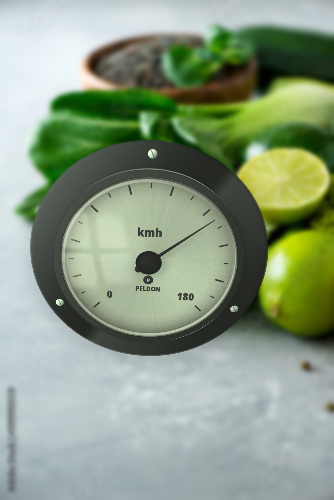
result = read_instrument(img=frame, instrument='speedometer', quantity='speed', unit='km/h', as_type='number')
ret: 125 km/h
